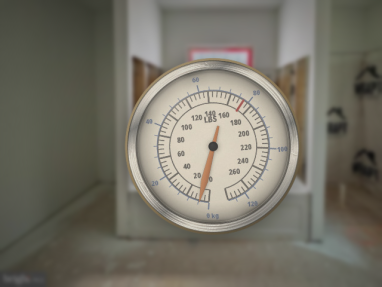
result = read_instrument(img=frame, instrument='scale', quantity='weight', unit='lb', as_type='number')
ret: 8 lb
